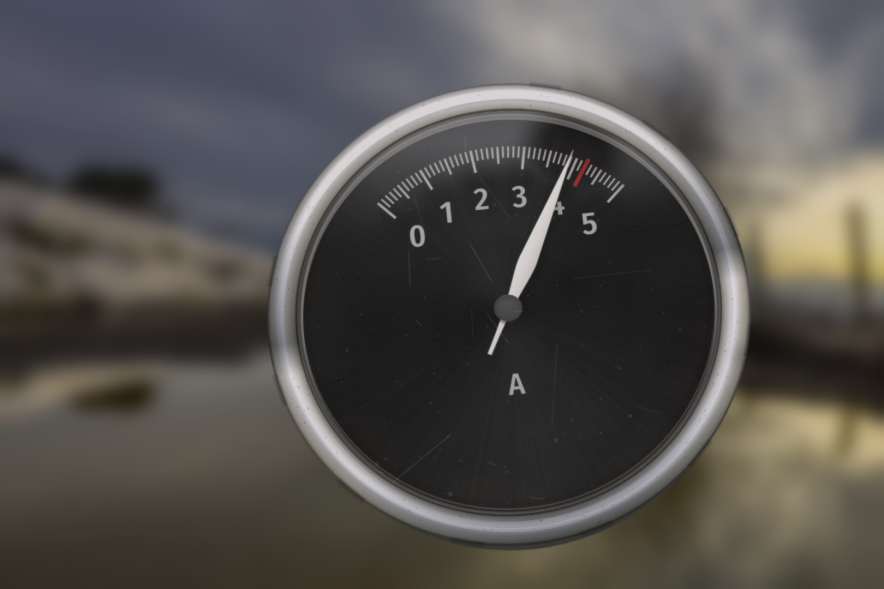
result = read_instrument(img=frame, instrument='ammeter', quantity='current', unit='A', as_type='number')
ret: 3.9 A
